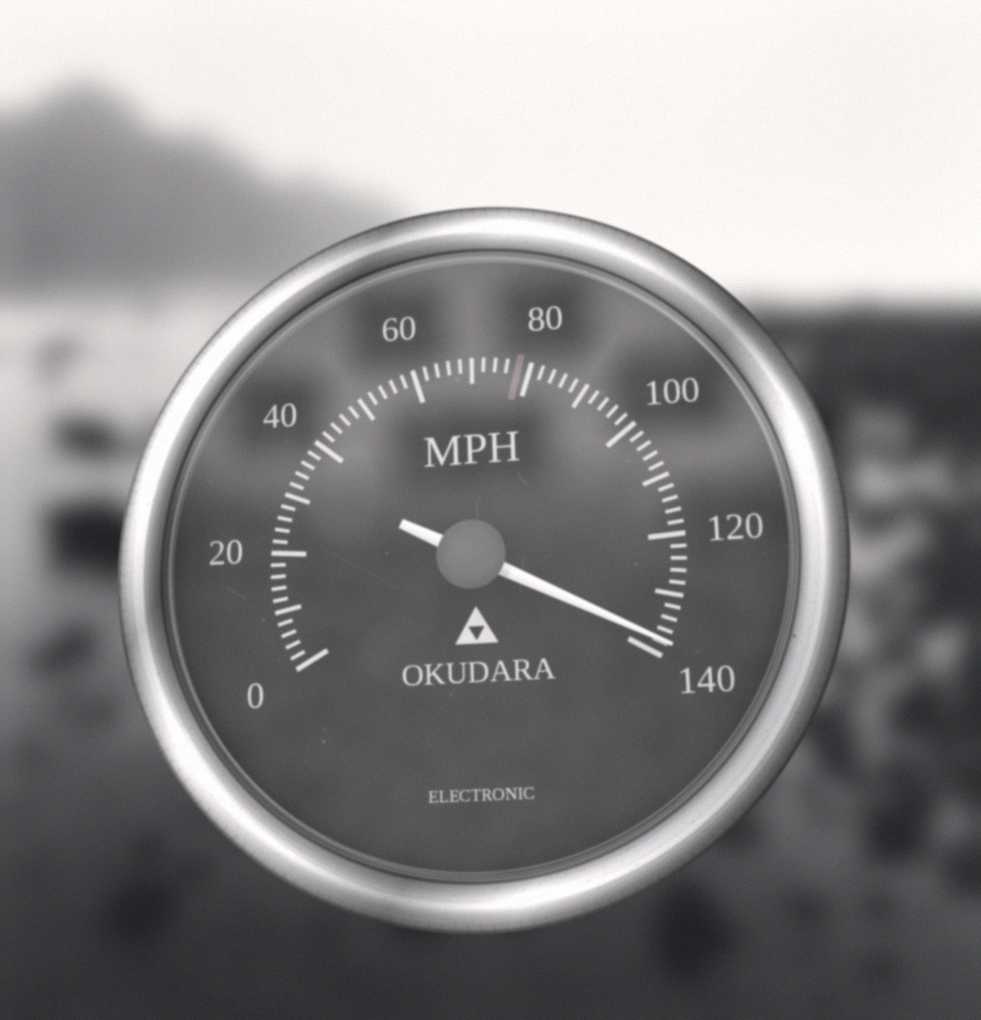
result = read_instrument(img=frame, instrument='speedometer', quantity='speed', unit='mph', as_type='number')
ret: 138 mph
